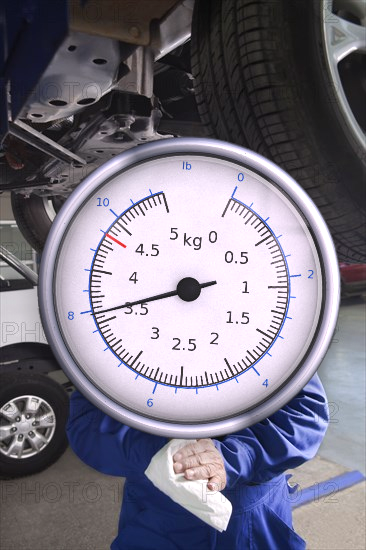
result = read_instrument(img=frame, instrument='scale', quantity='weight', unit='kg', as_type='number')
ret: 3.6 kg
